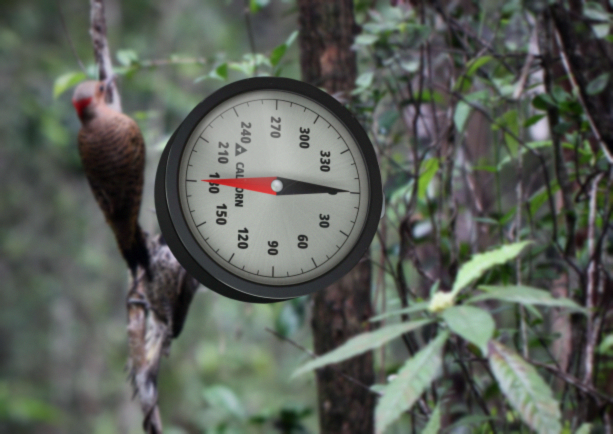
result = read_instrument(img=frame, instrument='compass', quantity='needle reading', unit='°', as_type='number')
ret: 180 °
